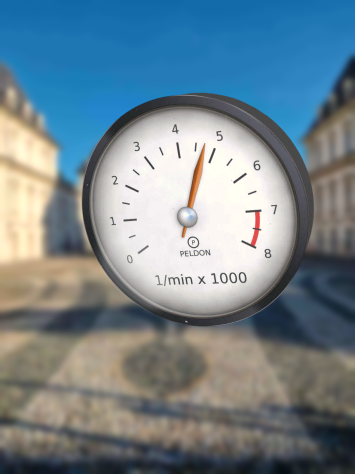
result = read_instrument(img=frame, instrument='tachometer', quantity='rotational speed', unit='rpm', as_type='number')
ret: 4750 rpm
